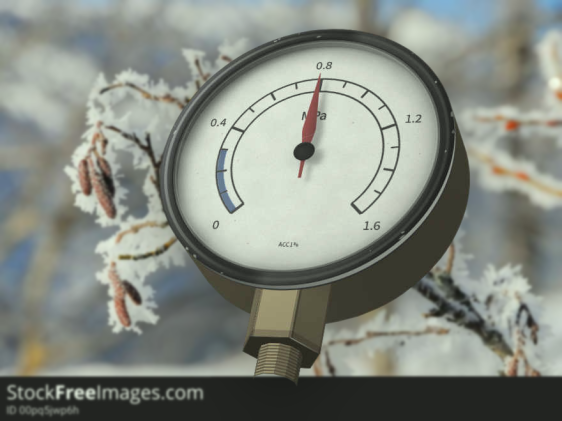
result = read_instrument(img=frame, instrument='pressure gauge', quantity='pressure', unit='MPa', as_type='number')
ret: 0.8 MPa
